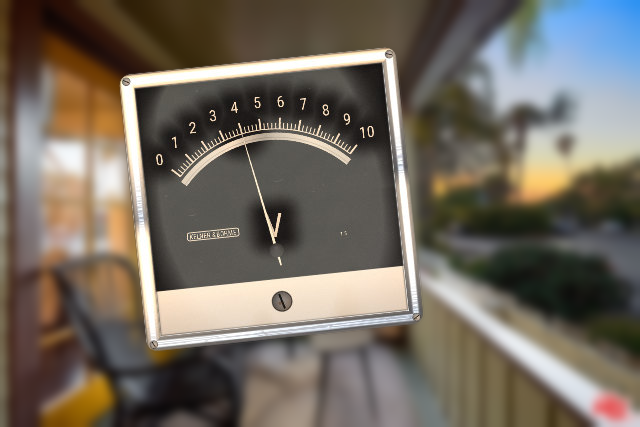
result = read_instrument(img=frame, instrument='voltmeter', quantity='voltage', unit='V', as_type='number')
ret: 4 V
